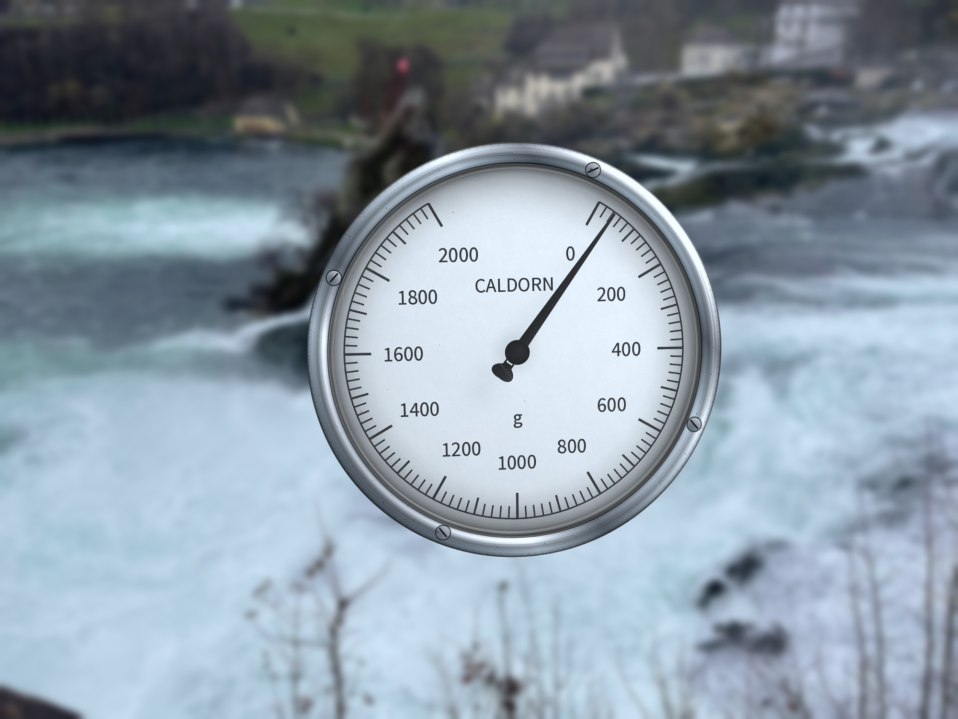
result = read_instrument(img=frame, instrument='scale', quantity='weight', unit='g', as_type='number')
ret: 40 g
